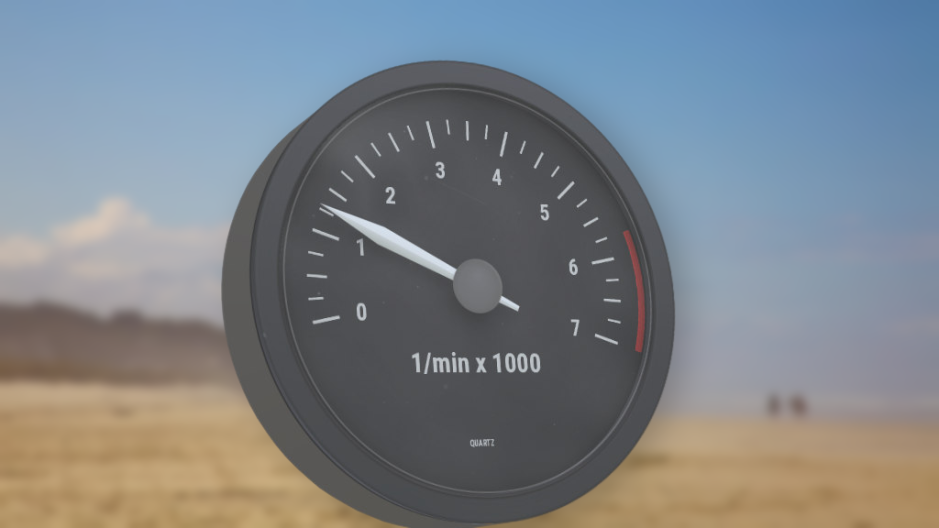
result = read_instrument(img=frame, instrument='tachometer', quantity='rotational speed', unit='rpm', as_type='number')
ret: 1250 rpm
